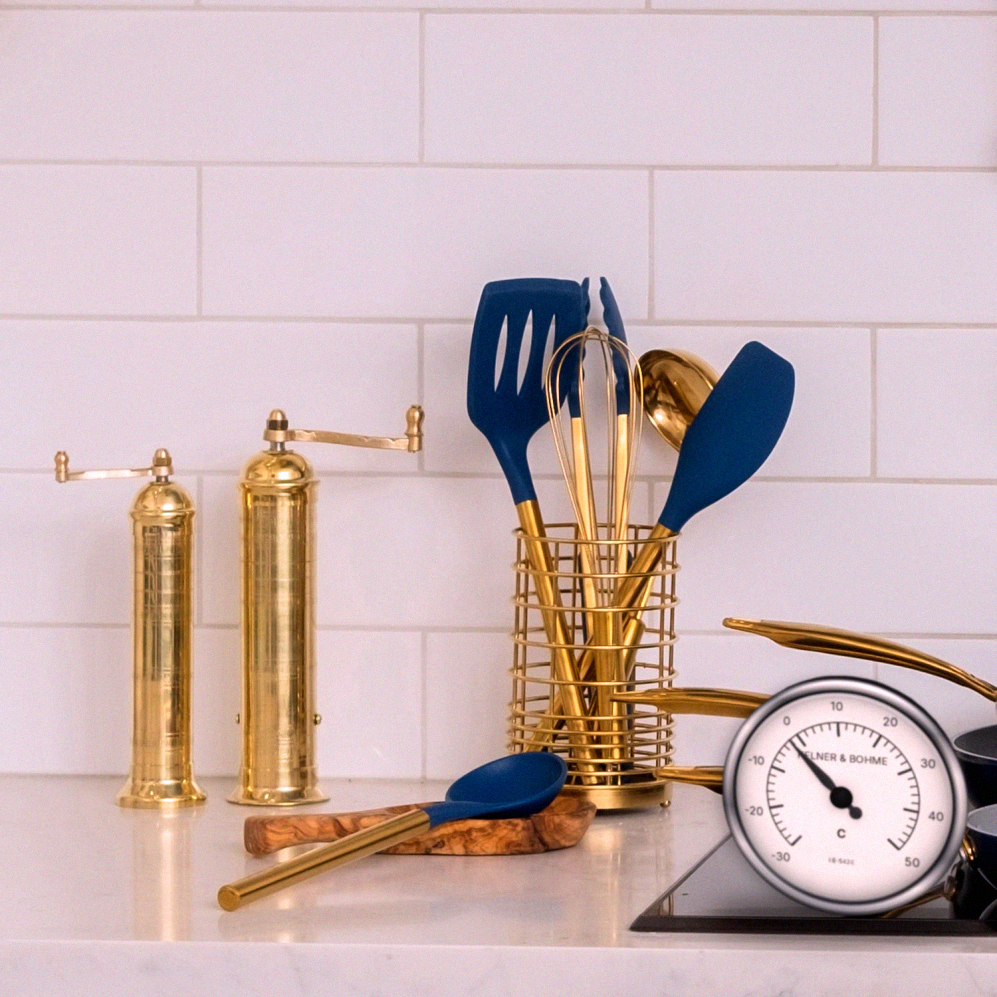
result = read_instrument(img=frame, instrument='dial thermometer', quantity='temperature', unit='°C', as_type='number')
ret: -2 °C
